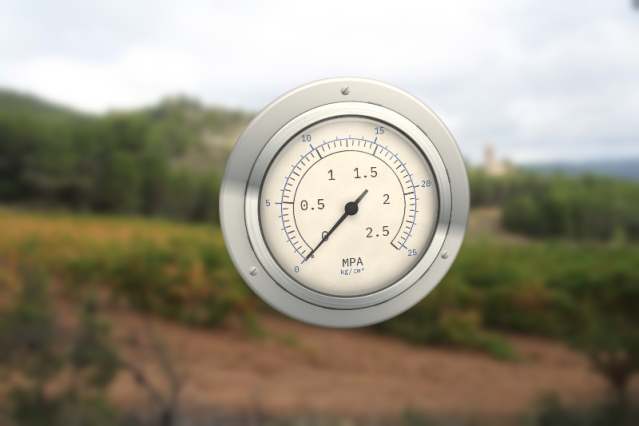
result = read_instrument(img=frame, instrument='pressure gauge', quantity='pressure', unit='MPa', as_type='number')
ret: 0 MPa
